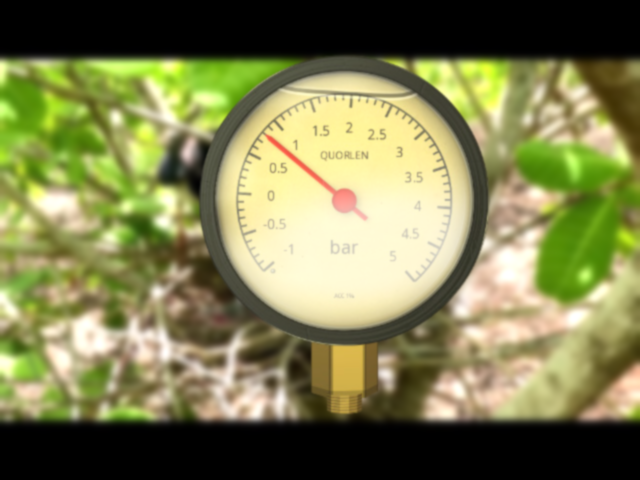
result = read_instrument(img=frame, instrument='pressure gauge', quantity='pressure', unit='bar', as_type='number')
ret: 0.8 bar
